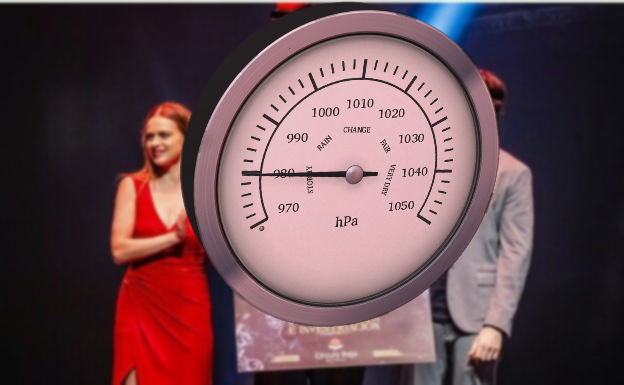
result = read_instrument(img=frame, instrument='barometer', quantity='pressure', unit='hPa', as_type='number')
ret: 980 hPa
